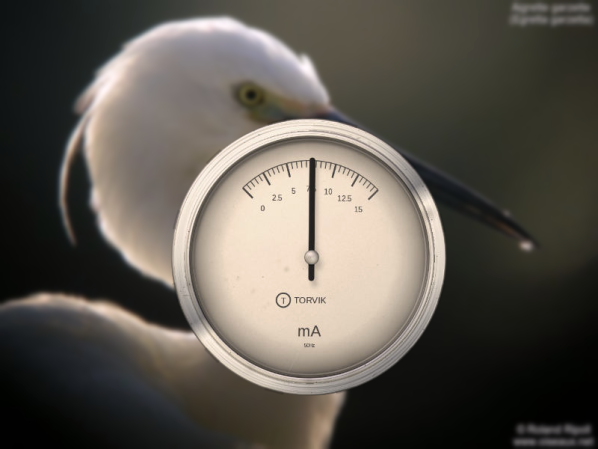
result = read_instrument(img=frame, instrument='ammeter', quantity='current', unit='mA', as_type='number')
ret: 7.5 mA
